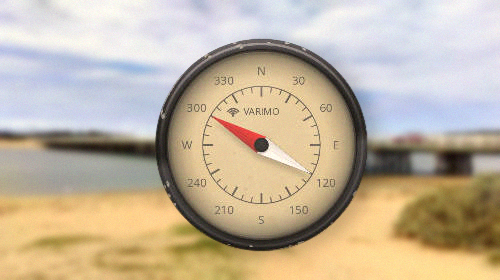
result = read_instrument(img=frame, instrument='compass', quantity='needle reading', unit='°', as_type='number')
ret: 300 °
